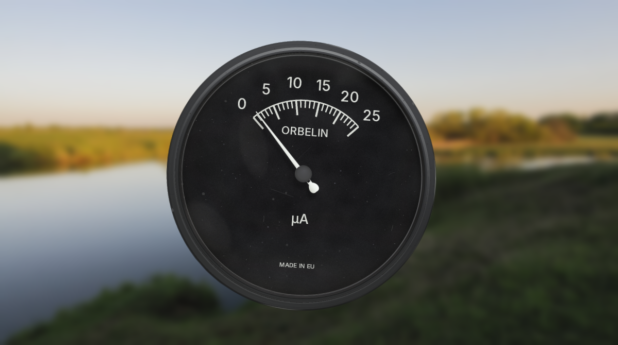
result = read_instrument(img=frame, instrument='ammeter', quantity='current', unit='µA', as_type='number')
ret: 1 µA
